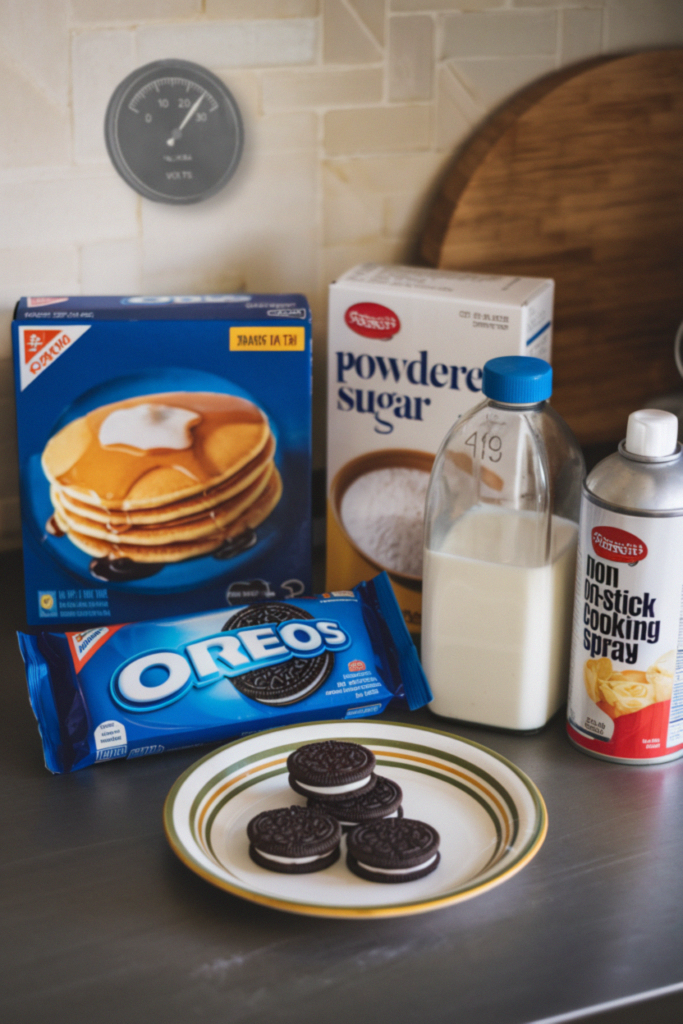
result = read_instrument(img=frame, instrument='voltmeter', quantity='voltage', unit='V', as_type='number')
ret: 25 V
